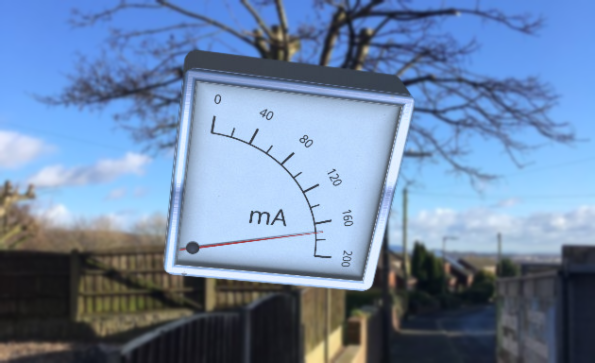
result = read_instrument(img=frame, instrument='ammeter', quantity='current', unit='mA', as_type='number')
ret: 170 mA
